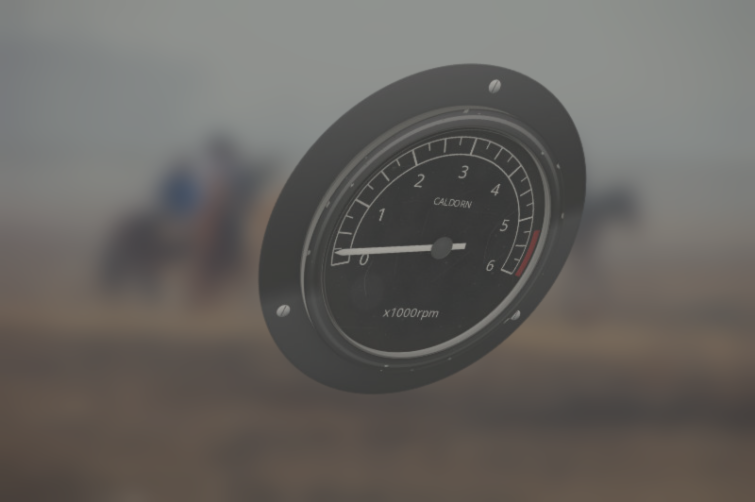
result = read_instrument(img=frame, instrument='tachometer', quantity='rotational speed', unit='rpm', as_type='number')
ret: 250 rpm
